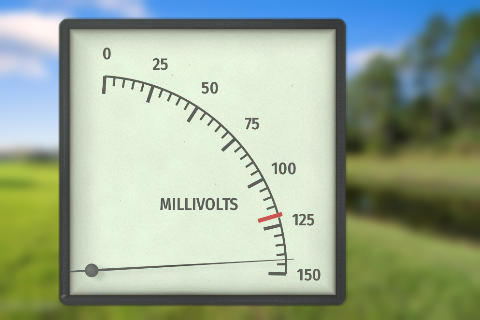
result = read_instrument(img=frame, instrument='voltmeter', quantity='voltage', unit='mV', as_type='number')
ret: 142.5 mV
